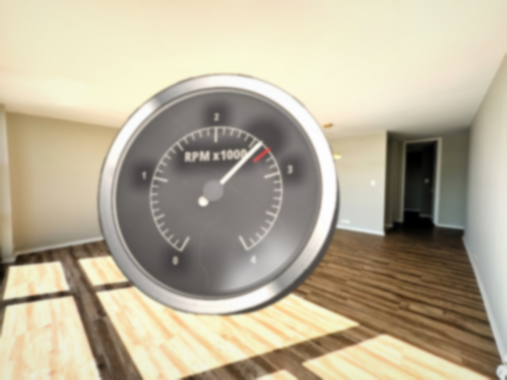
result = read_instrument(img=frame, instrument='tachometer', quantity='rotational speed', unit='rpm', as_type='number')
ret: 2600 rpm
